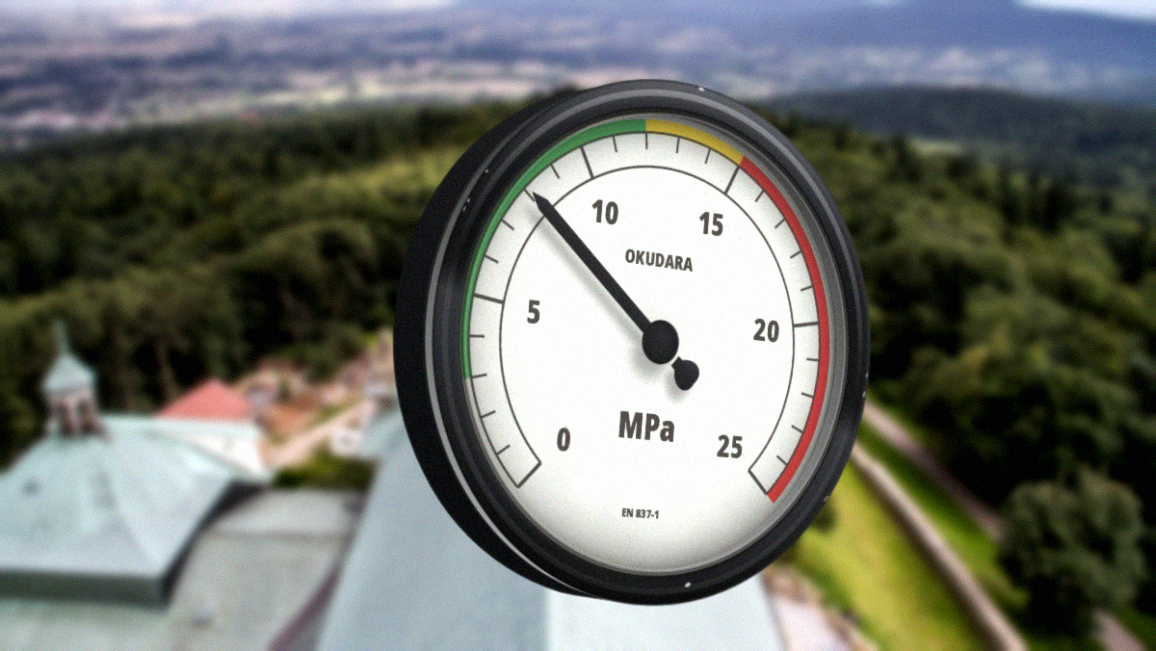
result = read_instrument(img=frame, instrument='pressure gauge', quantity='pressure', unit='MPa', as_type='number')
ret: 8 MPa
